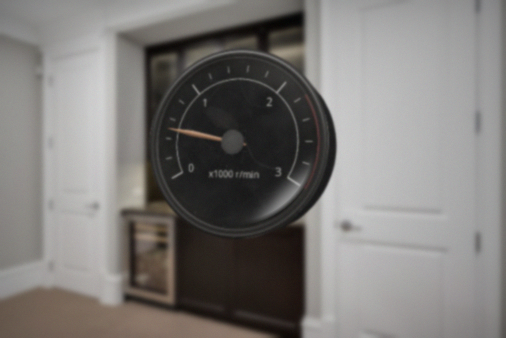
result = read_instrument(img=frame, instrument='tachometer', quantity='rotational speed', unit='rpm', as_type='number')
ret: 500 rpm
